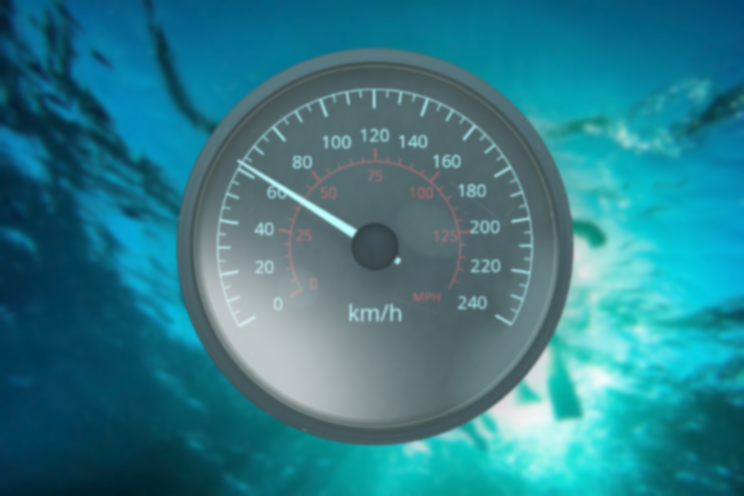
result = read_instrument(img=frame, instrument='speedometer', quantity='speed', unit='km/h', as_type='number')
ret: 62.5 km/h
